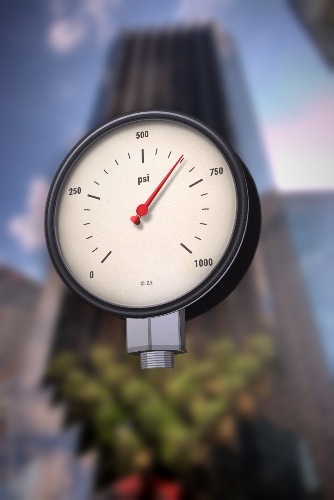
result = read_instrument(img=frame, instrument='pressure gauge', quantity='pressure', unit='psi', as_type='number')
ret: 650 psi
